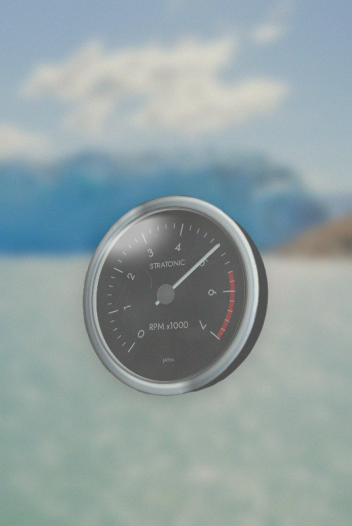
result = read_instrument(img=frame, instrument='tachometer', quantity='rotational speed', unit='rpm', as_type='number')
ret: 5000 rpm
